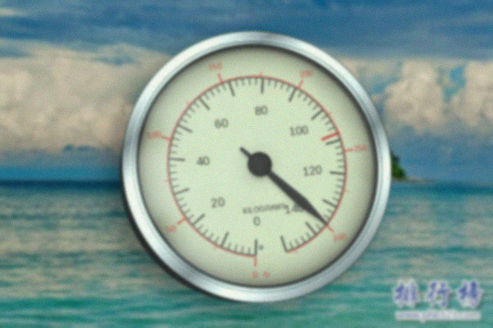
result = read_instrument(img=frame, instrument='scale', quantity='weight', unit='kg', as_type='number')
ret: 136 kg
